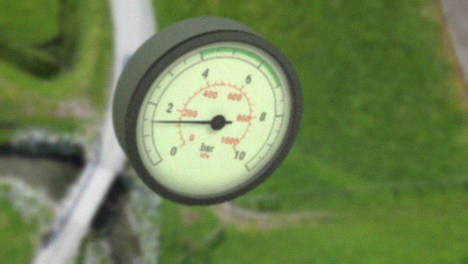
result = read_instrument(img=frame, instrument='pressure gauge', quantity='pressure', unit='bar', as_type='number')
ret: 1.5 bar
